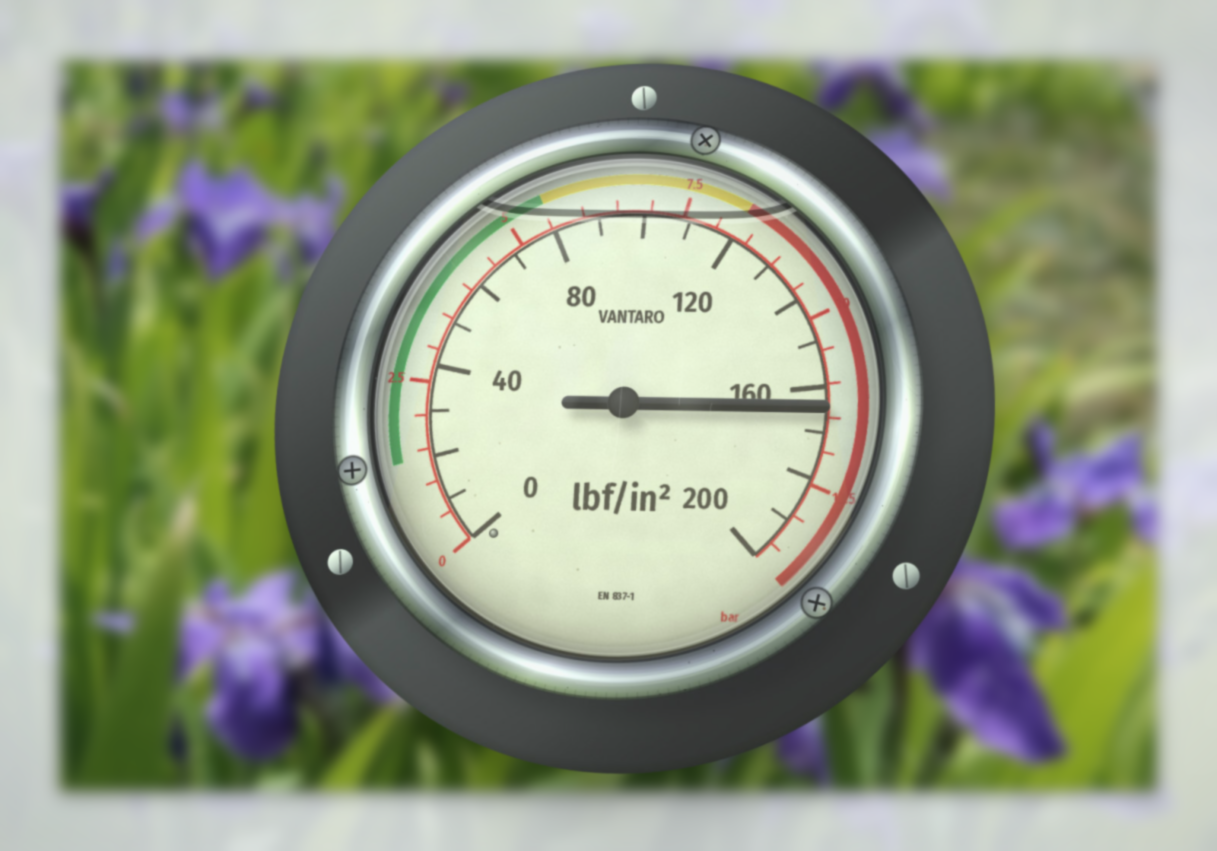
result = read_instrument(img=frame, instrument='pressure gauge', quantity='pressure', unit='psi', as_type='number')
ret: 165 psi
